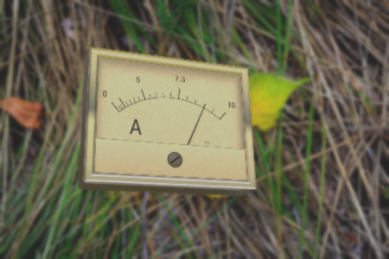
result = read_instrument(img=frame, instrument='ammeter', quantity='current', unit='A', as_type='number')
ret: 9 A
